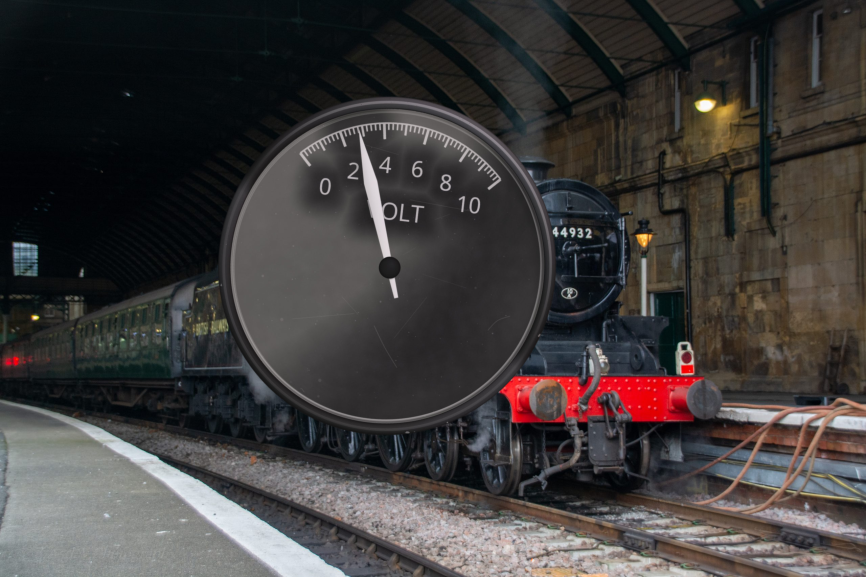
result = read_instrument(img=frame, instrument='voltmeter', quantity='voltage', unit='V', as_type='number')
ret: 2.8 V
